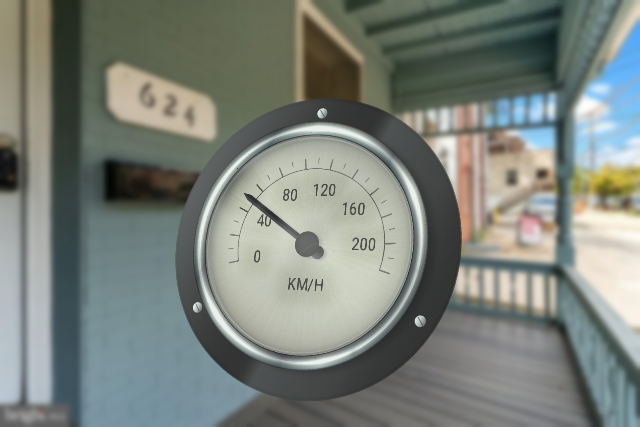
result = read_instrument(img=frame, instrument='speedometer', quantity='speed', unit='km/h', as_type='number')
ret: 50 km/h
